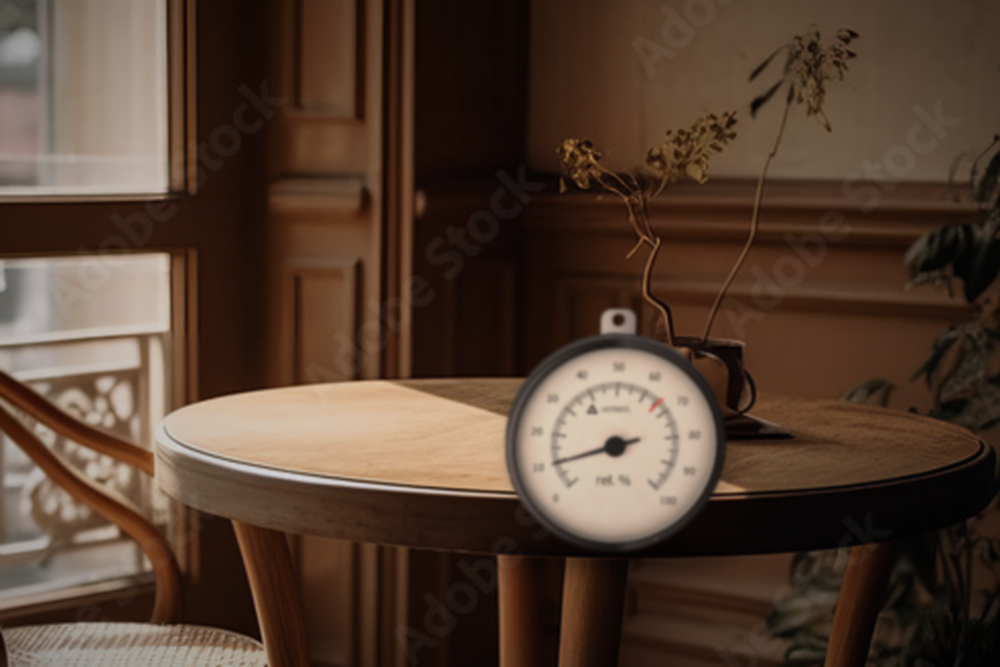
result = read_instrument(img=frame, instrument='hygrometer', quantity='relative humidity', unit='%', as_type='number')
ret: 10 %
